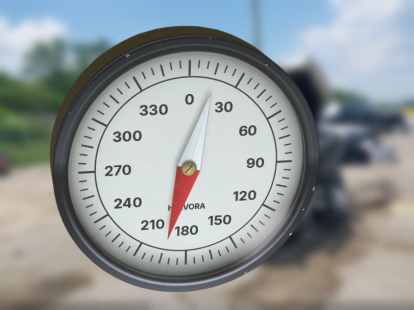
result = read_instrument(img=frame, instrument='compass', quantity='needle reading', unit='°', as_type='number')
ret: 195 °
